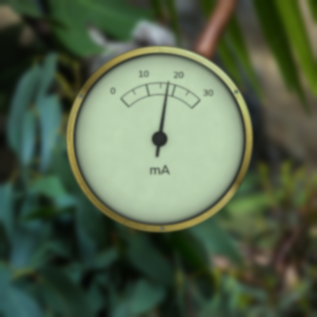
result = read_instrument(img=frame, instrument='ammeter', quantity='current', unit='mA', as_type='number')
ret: 17.5 mA
